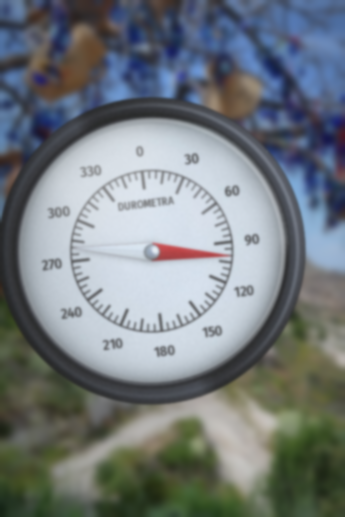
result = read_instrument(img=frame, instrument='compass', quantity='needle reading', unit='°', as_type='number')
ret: 100 °
